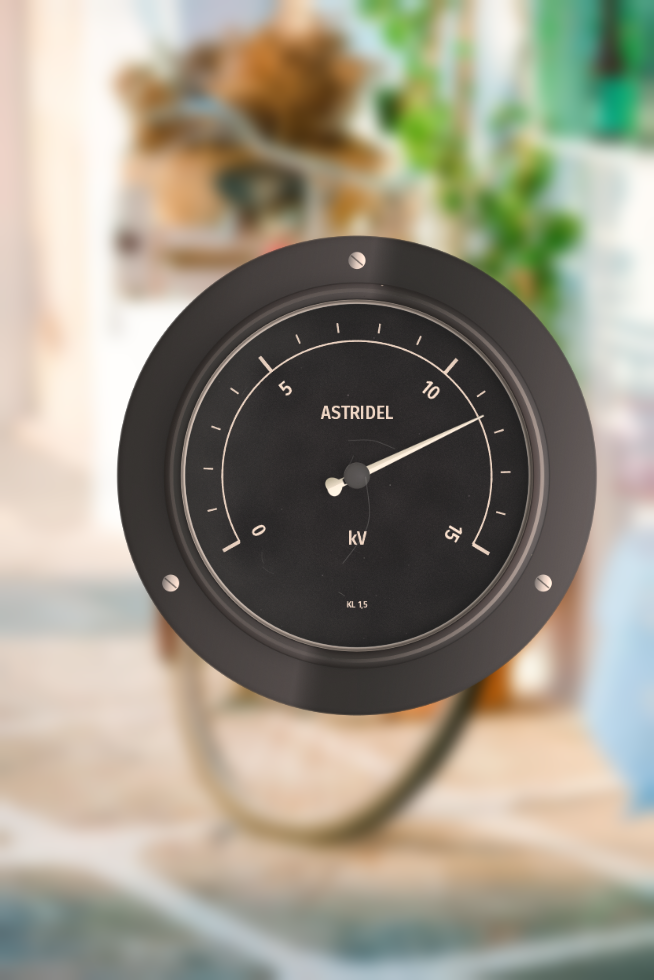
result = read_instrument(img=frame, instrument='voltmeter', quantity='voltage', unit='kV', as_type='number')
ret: 11.5 kV
